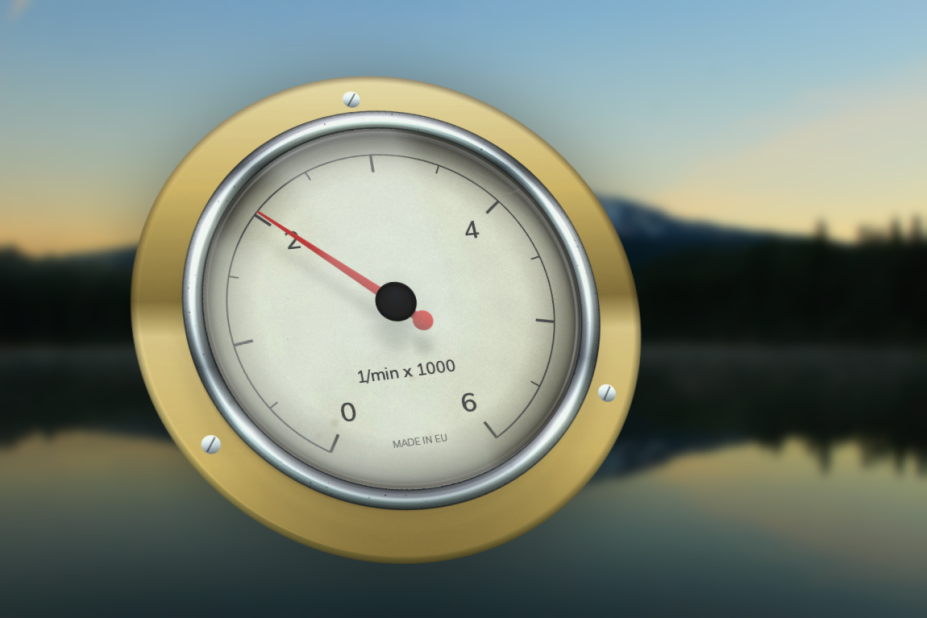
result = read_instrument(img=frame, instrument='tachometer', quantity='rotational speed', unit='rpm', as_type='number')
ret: 2000 rpm
